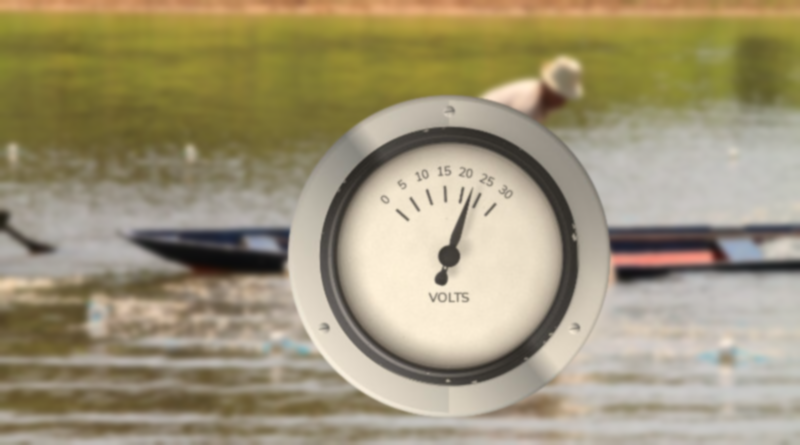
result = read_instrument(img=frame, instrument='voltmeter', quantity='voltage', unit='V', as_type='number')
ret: 22.5 V
